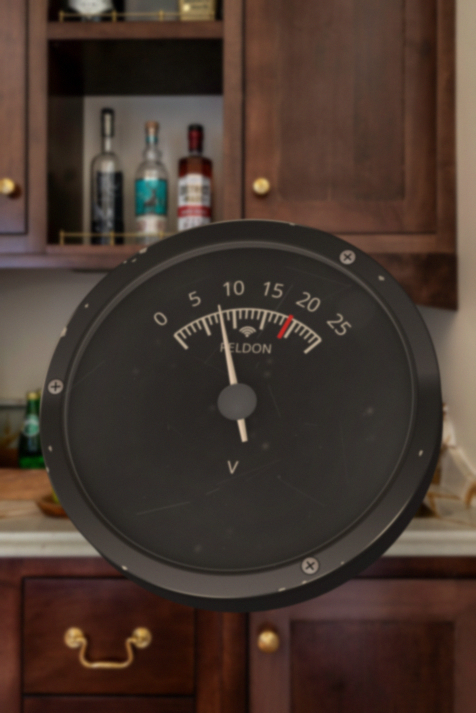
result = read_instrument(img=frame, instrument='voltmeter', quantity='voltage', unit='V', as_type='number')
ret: 8 V
